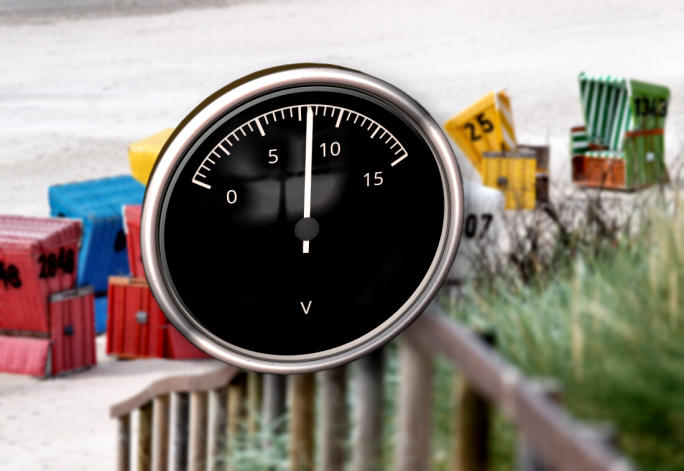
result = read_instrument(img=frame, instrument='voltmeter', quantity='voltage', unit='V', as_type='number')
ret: 8 V
